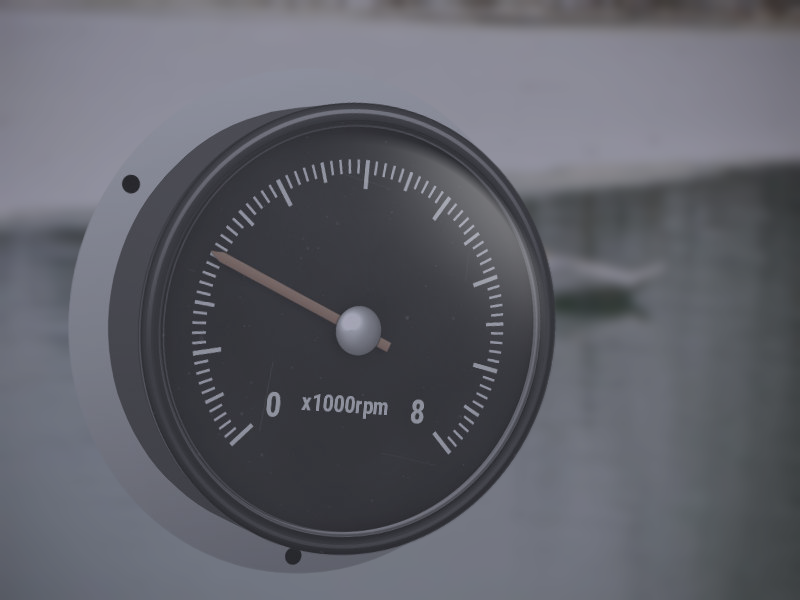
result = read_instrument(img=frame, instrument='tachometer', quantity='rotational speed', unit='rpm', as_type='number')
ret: 2000 rpm
